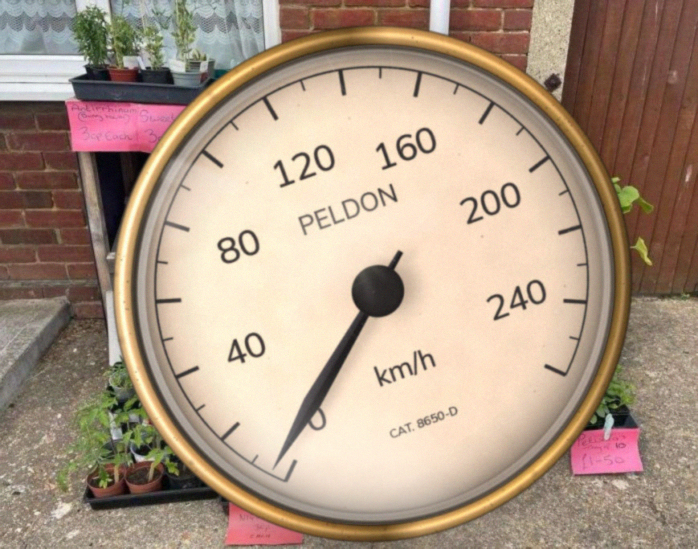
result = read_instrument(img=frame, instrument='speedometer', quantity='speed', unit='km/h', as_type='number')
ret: 5 km/h
